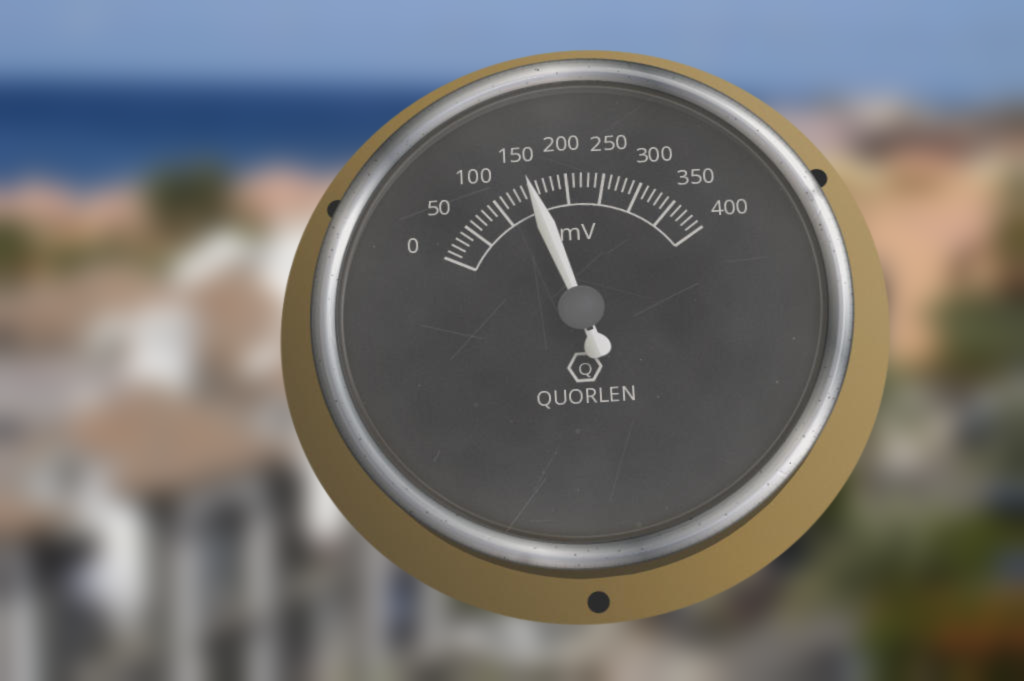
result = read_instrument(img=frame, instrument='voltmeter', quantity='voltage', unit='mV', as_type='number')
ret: 150 mV
